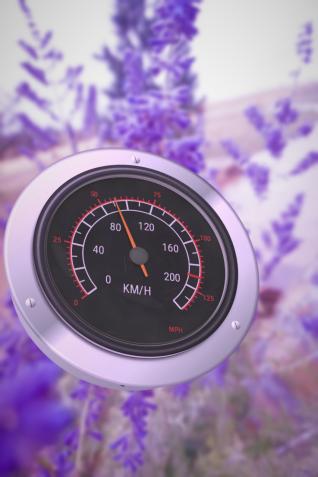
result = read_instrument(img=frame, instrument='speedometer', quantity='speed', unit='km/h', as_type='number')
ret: 90 km/h
